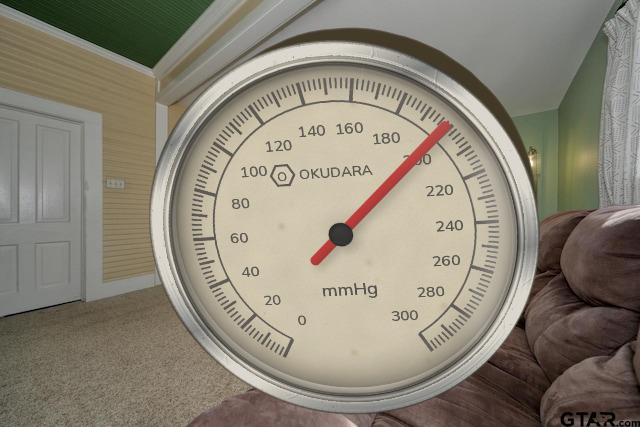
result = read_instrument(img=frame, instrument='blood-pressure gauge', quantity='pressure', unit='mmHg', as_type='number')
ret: 198 mmHg
